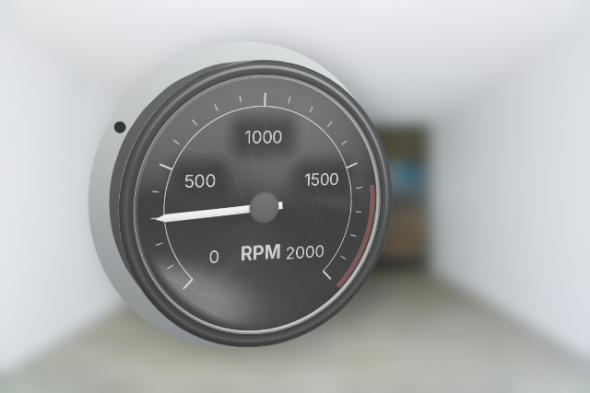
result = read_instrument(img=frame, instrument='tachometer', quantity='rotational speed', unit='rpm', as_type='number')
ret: 300 rpm
